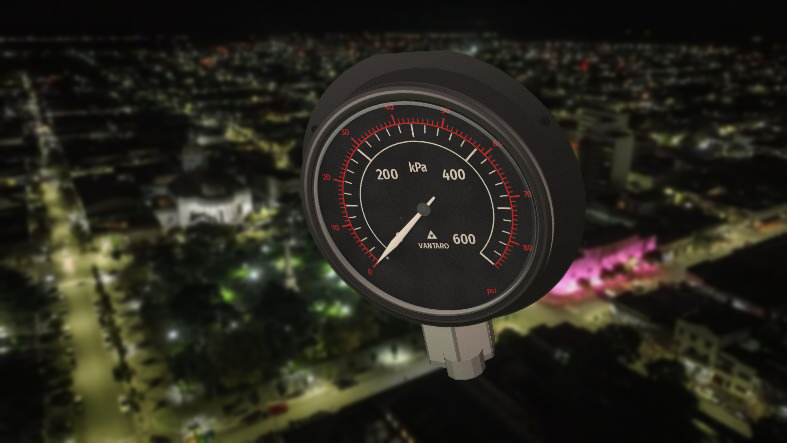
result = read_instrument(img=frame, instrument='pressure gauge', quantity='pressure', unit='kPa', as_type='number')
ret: 0 kPa
